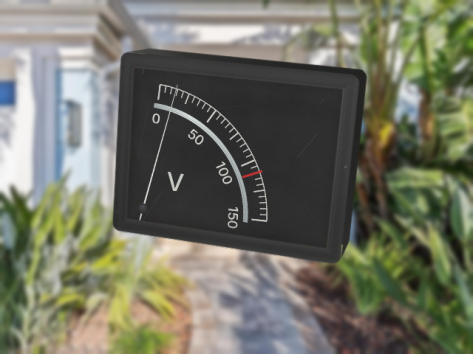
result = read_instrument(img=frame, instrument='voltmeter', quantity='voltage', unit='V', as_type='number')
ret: 15 V
